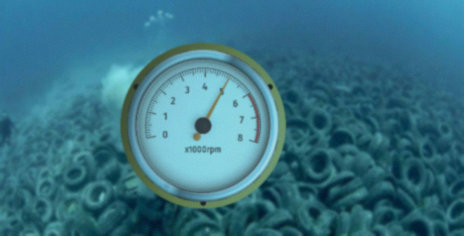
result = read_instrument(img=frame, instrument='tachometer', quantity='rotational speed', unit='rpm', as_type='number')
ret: 5000 rpm
